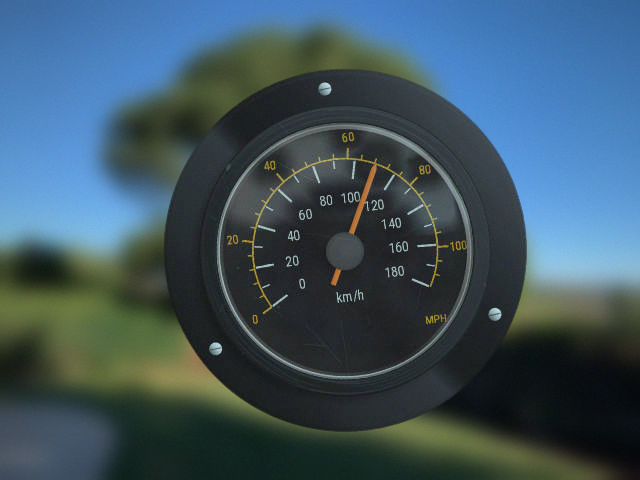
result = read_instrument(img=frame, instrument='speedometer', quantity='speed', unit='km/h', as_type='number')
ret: 110 km/h
